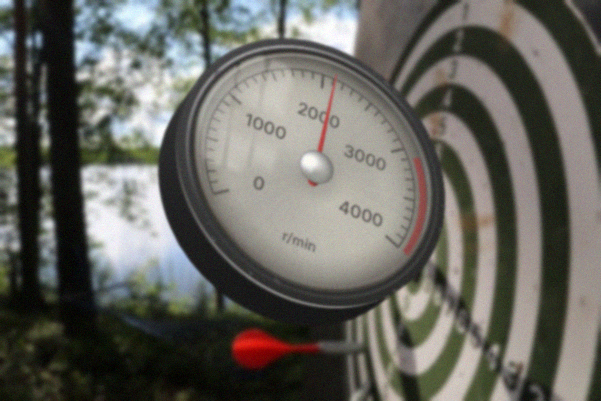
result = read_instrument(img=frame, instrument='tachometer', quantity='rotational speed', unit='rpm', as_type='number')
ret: 2100 rpm
